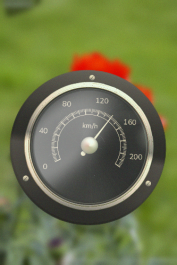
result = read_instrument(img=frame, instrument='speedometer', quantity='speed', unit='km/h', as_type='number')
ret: 140 km/h
